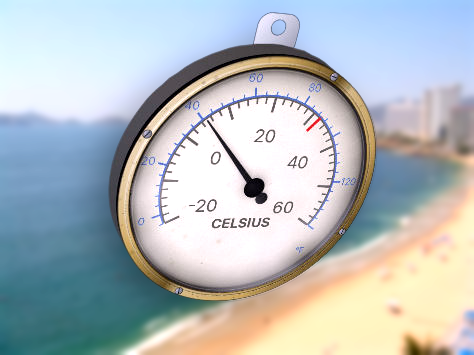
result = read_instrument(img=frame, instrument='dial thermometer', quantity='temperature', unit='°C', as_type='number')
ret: 5 °C
